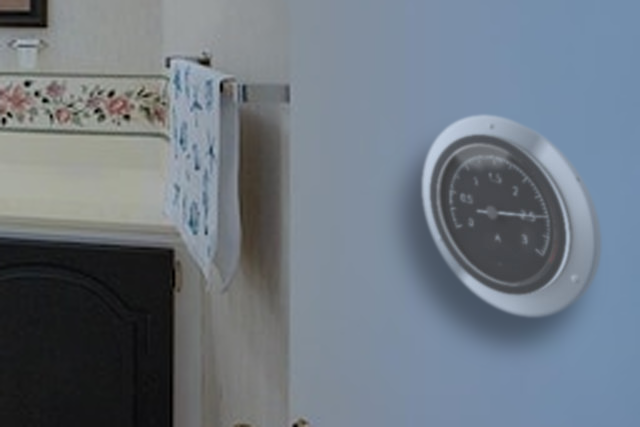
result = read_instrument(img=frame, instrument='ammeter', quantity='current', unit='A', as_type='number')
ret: 2.5 A
